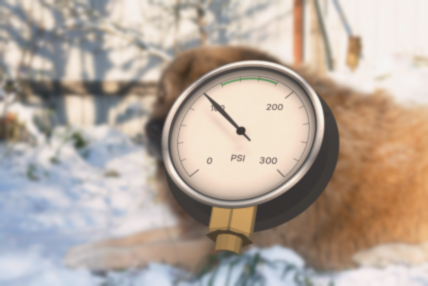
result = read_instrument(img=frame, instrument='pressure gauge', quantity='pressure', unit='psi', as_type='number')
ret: 100 psi
